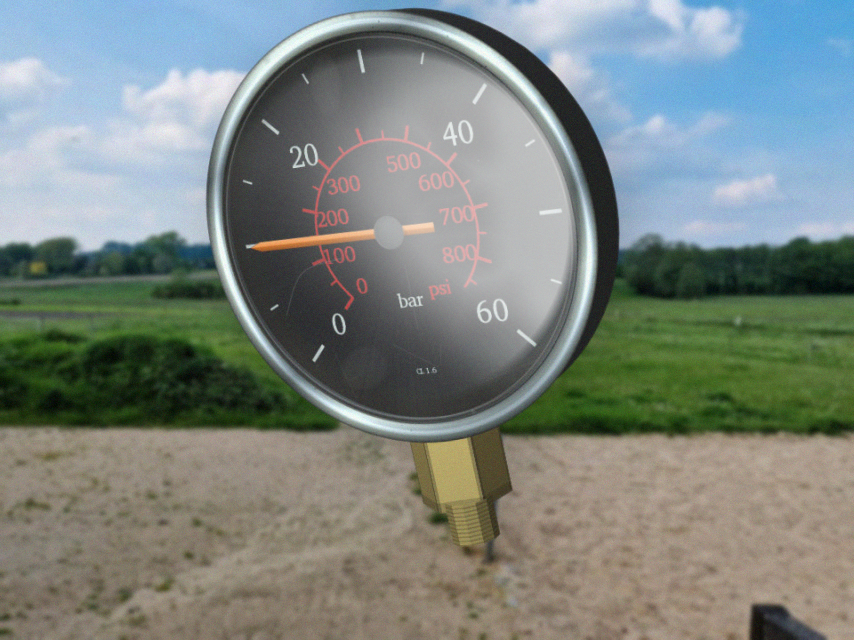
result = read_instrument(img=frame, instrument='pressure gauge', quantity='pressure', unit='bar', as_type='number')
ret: 10 bar
